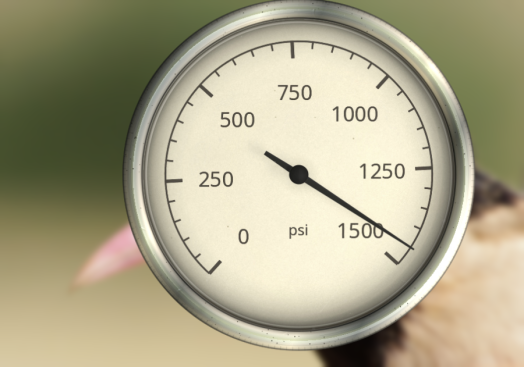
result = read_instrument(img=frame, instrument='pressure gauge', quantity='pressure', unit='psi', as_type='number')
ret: 1450 psi
